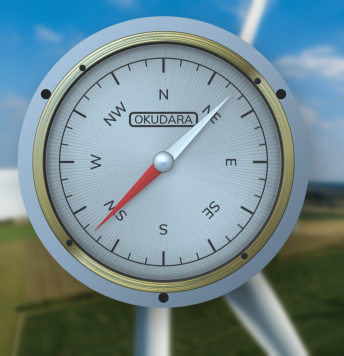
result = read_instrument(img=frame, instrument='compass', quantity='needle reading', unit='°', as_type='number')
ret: 225 °
